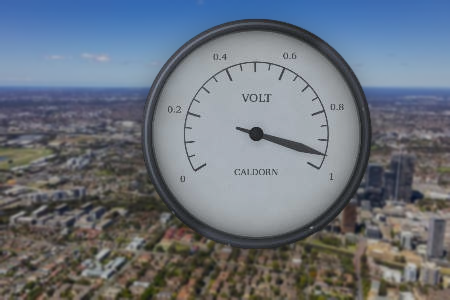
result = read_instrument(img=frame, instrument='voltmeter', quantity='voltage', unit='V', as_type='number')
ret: 0.95 V
